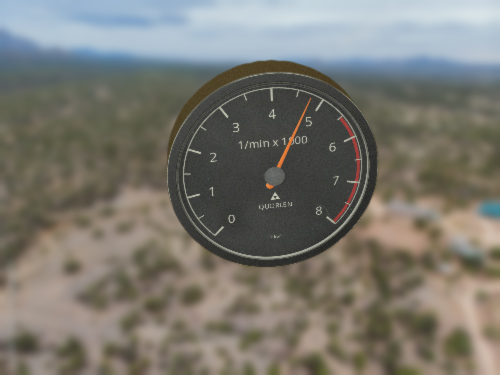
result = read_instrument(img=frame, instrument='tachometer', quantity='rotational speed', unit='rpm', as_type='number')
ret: 4750 rpm
